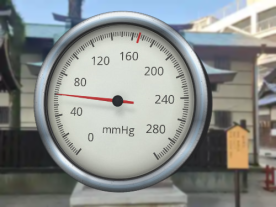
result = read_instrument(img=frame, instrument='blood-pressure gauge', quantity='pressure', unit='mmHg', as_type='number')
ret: 60 mmHg
